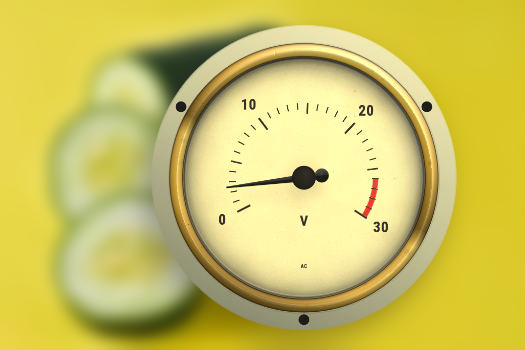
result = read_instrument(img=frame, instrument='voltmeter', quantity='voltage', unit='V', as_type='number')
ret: 2.5 V
